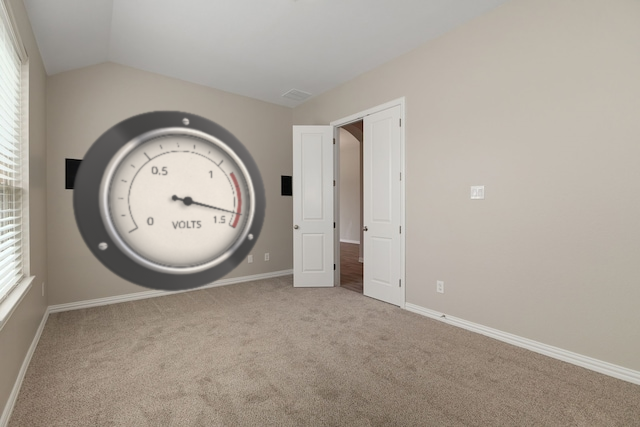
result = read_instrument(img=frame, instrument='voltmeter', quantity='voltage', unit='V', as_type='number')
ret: 1.4 V
